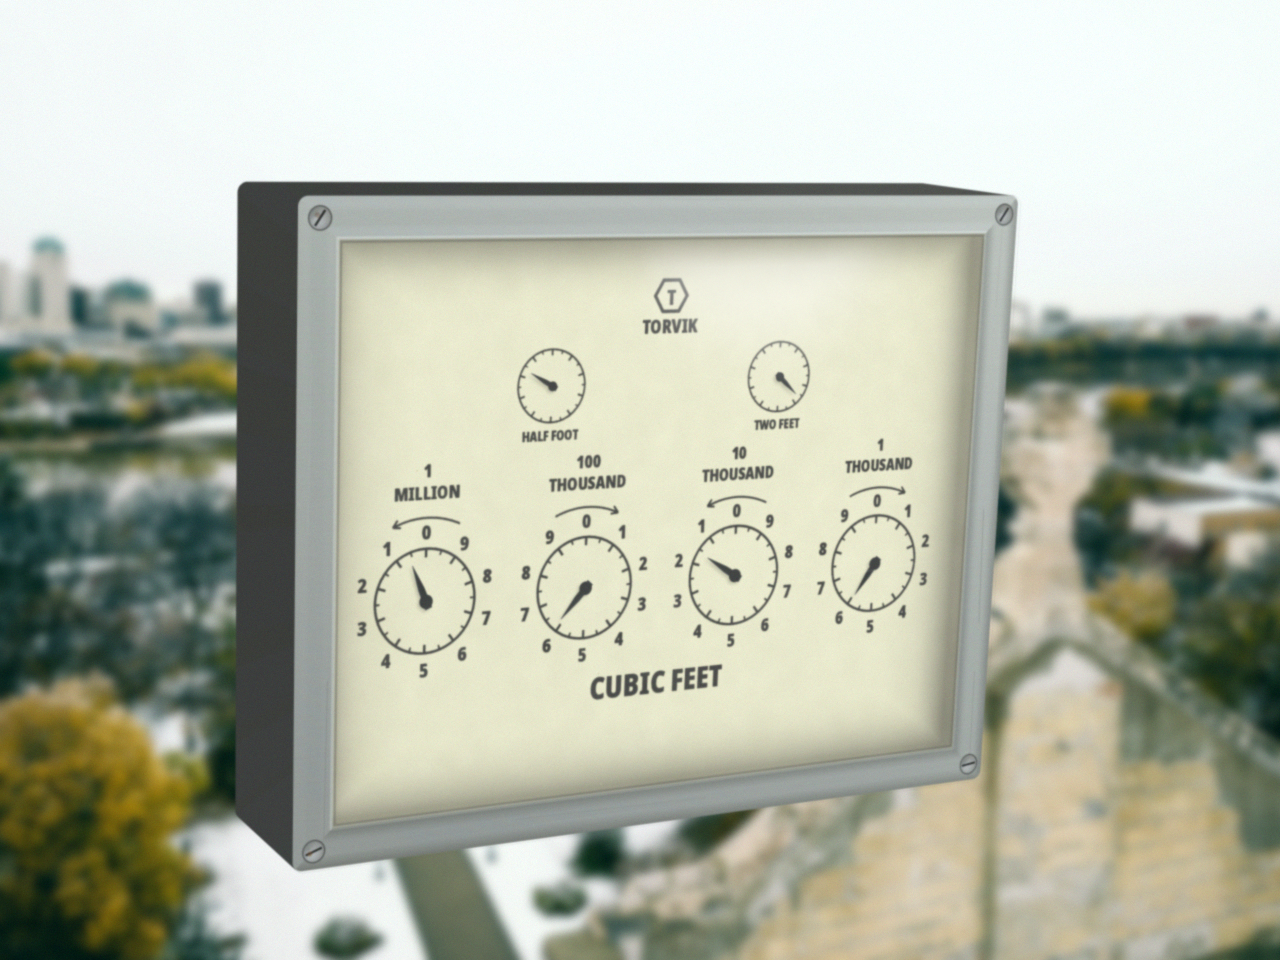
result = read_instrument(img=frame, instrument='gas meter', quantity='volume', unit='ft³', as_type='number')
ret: 61600 ft³
